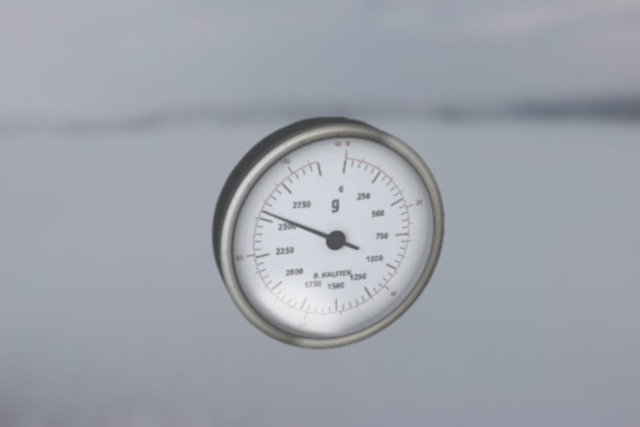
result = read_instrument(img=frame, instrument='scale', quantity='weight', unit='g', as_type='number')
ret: 2550 g
